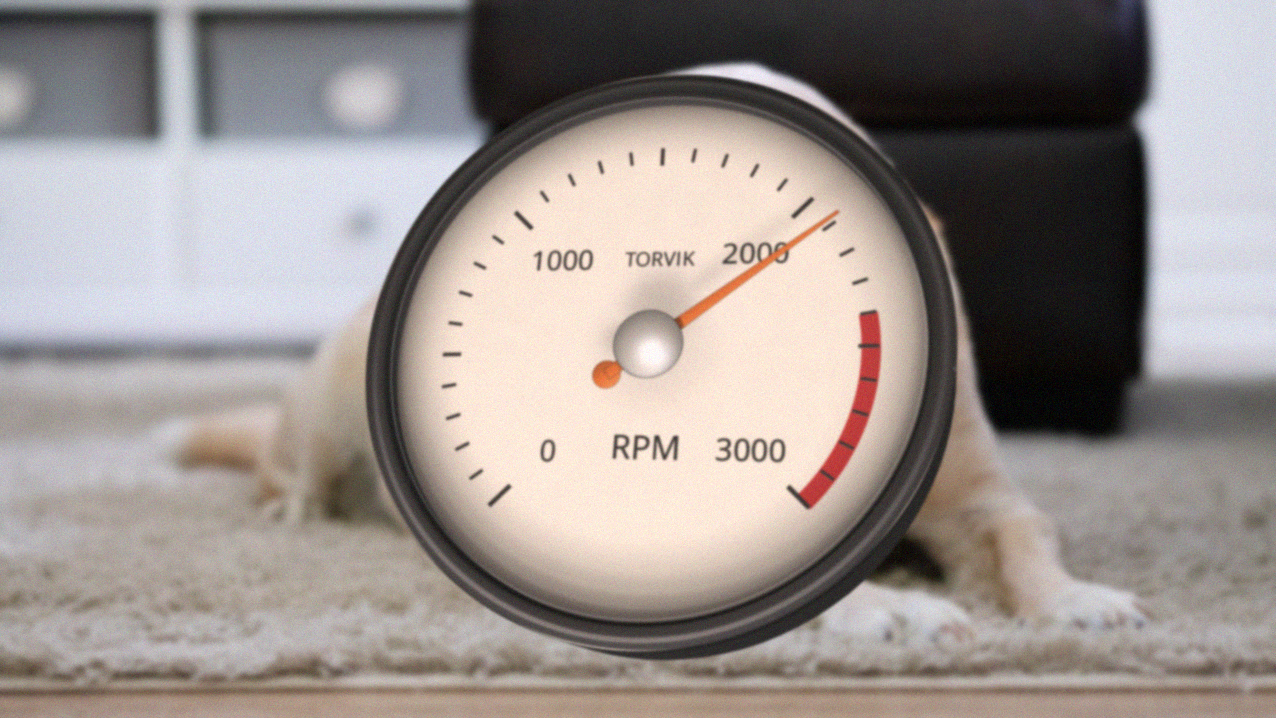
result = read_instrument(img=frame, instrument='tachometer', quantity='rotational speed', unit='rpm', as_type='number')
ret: 2100 rpm
